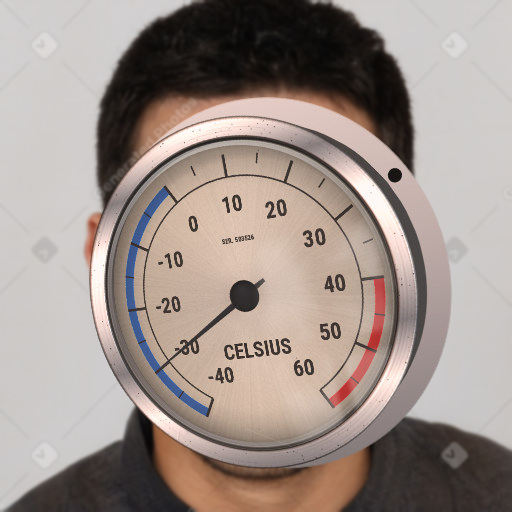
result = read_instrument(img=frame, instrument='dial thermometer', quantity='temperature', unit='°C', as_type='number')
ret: -30 °C
